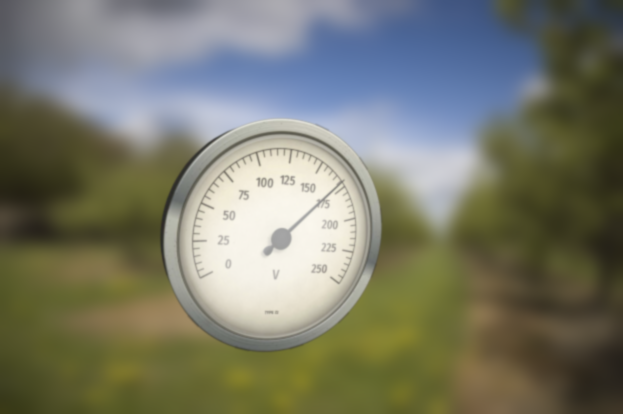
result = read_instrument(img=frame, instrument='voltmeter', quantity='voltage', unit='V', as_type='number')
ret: 170 V
